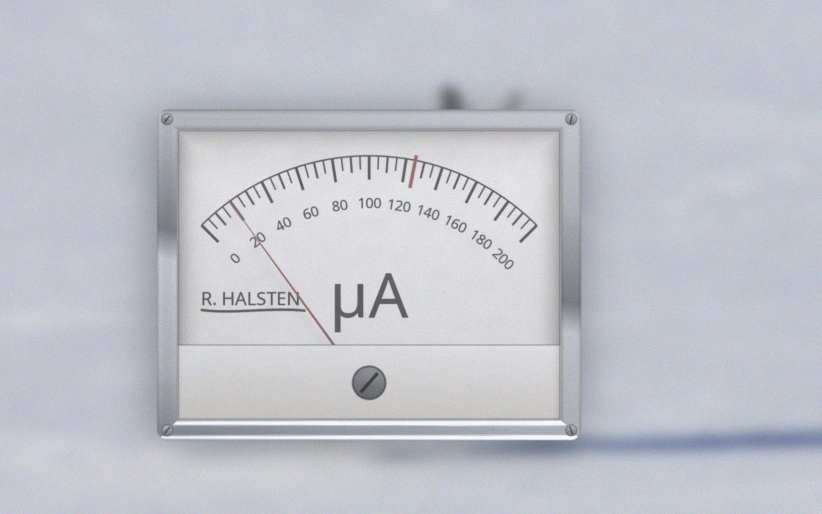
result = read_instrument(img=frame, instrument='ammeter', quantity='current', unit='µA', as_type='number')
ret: 20 µA
